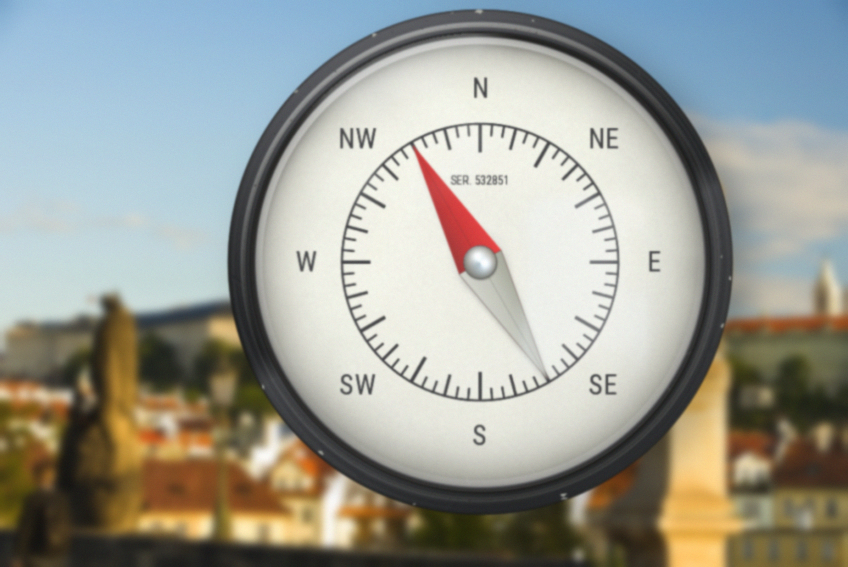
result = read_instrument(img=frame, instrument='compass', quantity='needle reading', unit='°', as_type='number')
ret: 330 °
